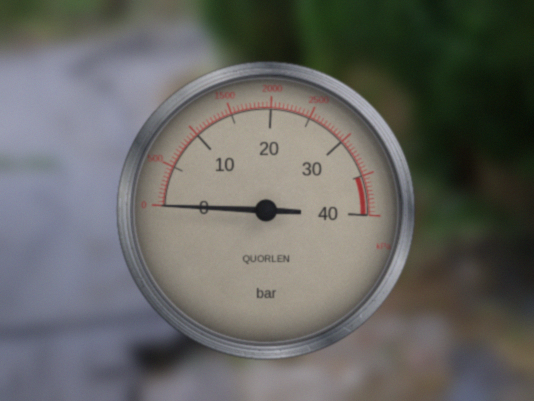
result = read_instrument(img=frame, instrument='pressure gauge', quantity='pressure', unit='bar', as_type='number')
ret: 0 bar
